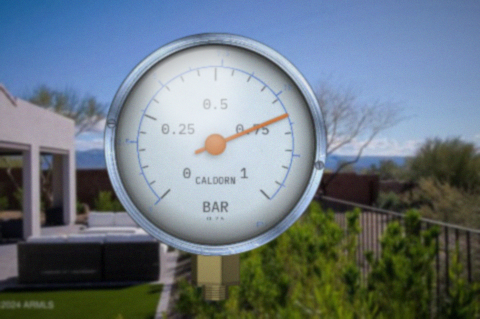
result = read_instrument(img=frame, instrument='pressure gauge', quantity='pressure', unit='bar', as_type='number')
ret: 0.75 bar
